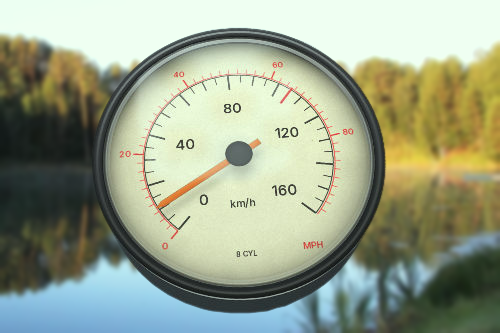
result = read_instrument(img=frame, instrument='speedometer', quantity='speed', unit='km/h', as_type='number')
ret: 10 km/h
